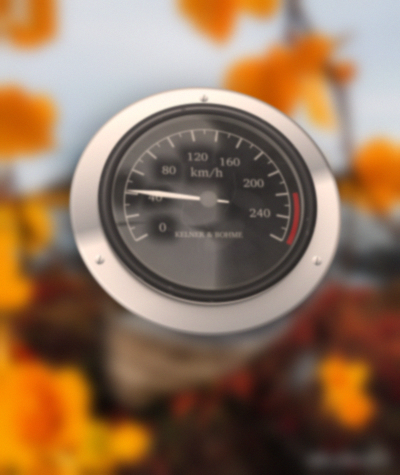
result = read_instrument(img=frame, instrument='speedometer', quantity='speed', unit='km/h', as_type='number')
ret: 40 km/h
